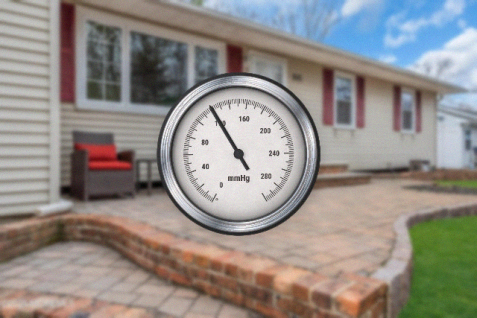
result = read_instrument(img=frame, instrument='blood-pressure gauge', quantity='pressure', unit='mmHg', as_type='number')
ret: 120 mmHg
